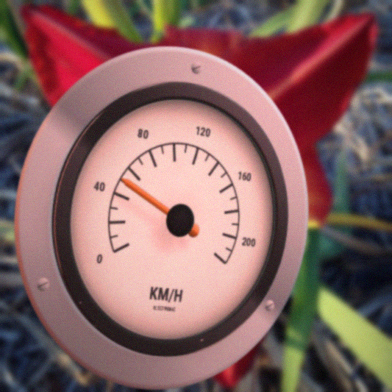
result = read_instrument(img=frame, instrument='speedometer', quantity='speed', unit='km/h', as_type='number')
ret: 50 km/h
